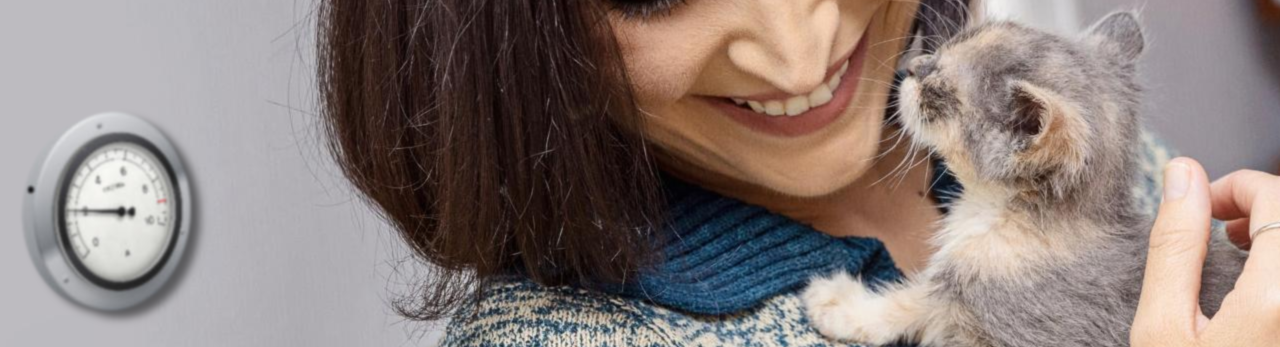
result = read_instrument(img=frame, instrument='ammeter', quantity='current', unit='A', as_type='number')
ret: 2 A
